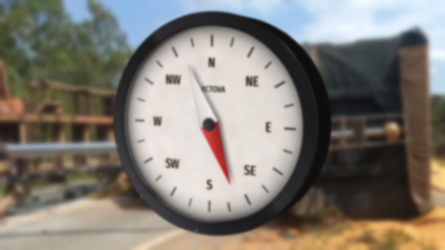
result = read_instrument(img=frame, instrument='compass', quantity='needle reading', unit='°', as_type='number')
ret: 157.5 °
